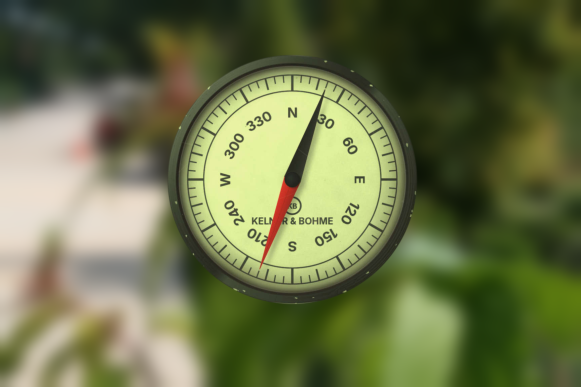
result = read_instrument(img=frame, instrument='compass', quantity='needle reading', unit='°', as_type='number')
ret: 200 °
